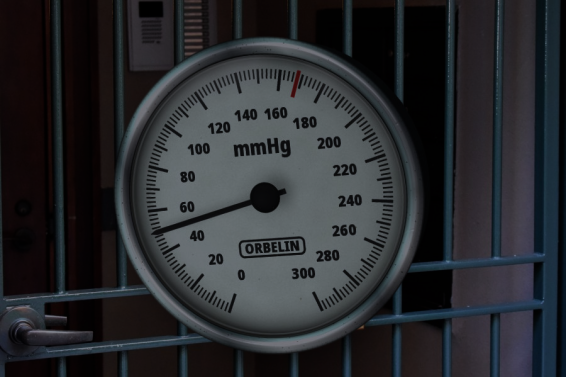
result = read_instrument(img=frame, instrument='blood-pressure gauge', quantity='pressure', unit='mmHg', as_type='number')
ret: 50 mmHg
